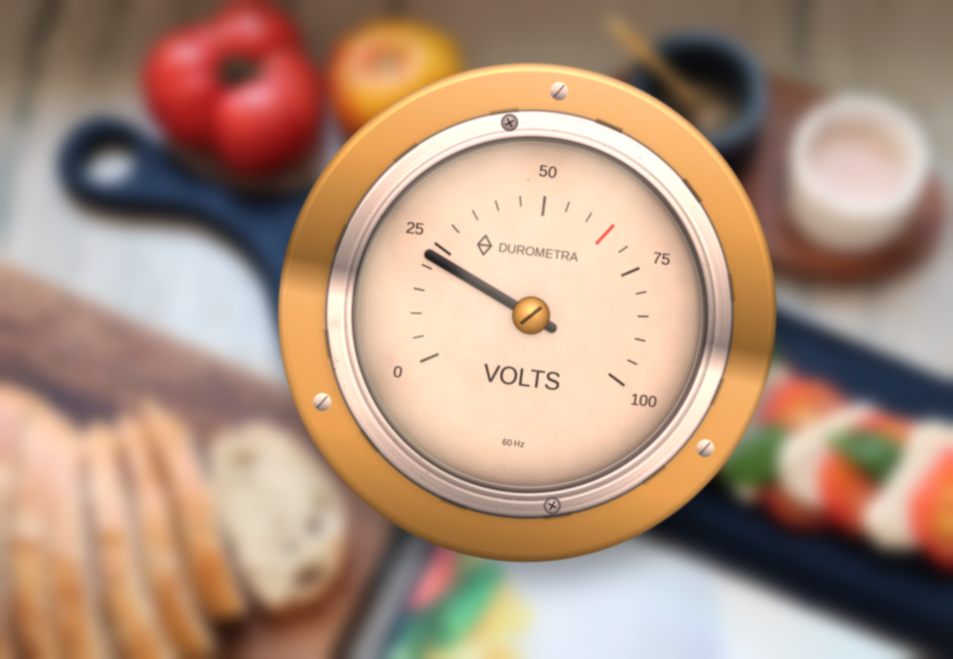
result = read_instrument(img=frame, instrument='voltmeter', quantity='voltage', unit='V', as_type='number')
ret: 22.5 V
